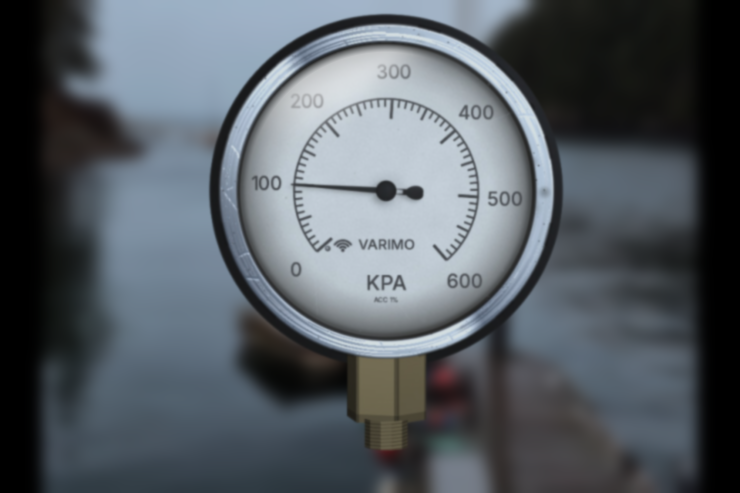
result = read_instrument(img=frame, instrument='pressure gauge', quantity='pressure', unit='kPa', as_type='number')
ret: 100 kPa
